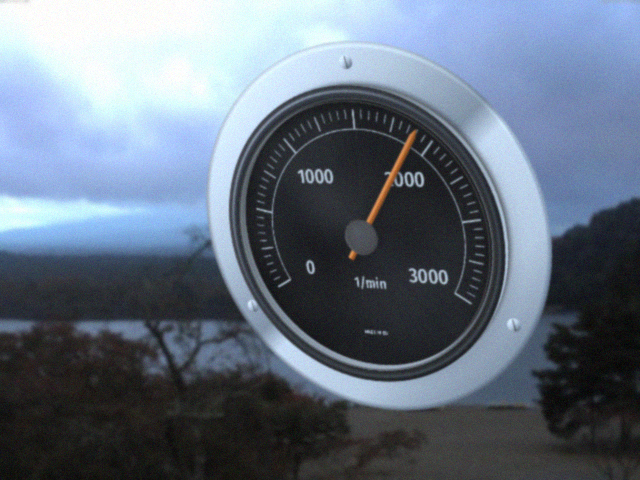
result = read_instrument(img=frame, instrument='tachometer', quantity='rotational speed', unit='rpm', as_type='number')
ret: 1900 rpm
